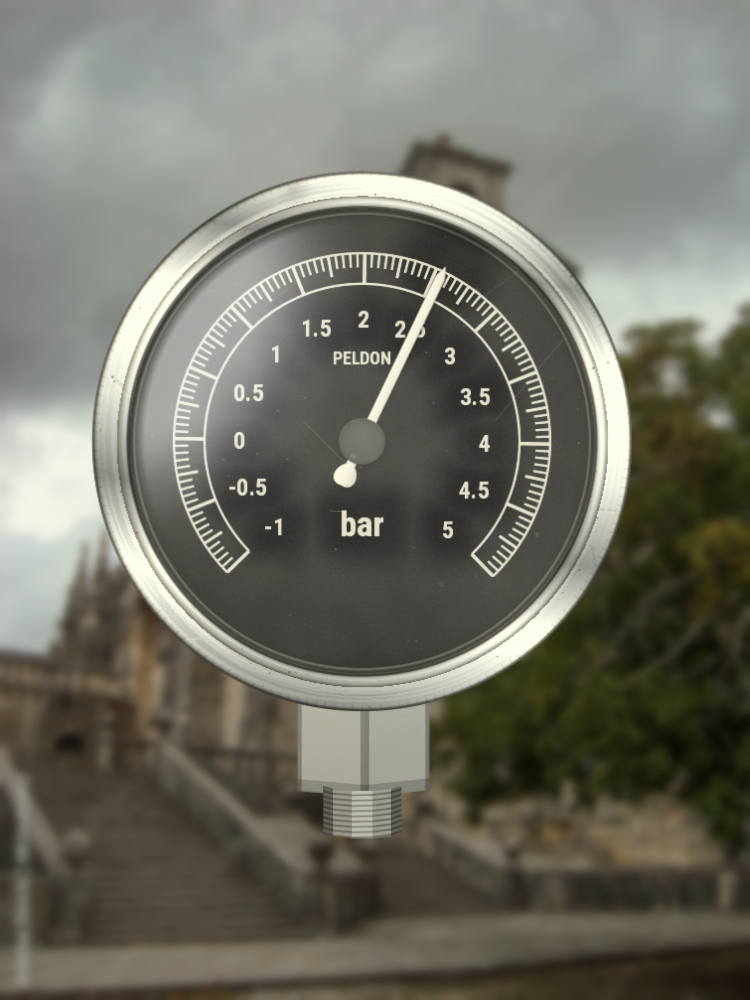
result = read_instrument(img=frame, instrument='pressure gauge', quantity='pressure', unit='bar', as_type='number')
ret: 2.55 bar
